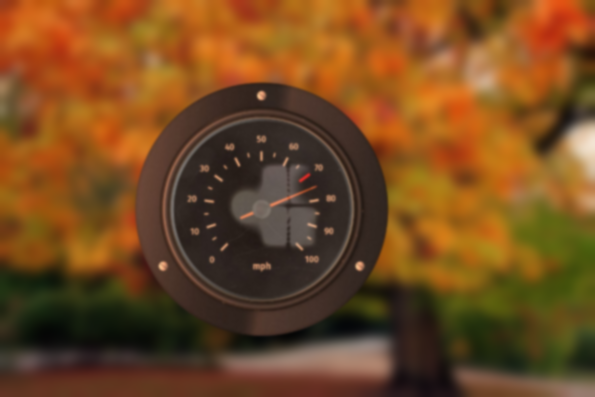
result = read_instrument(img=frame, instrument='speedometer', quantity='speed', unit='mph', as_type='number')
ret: 75 mph
